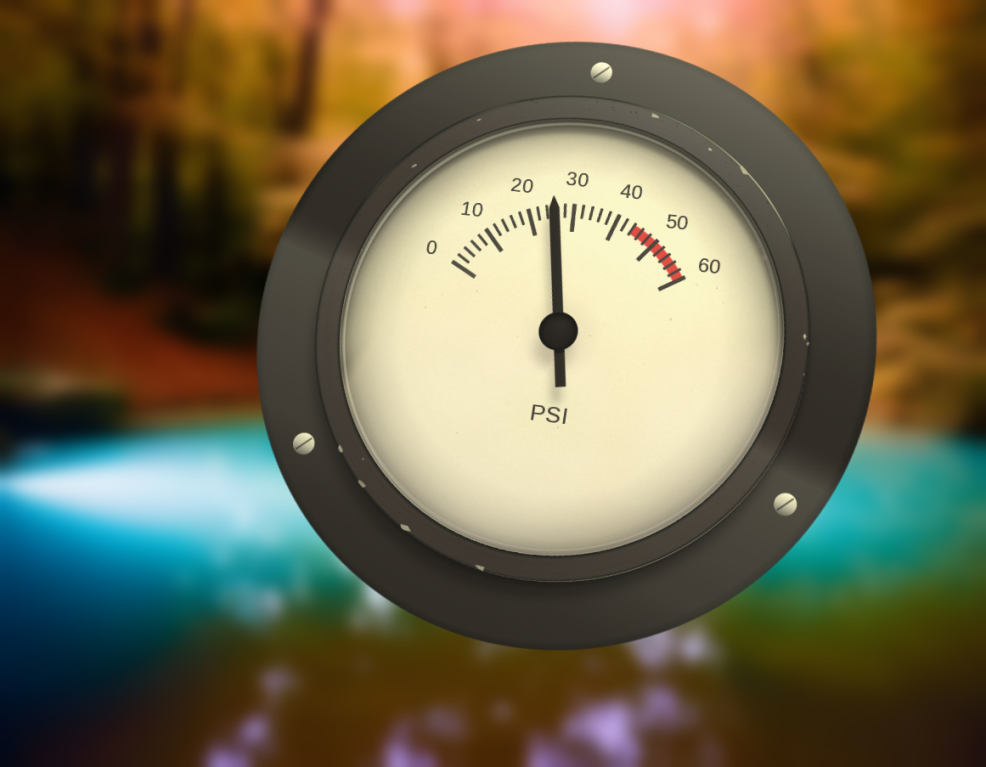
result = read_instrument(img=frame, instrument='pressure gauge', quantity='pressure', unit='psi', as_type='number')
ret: 26 psi
